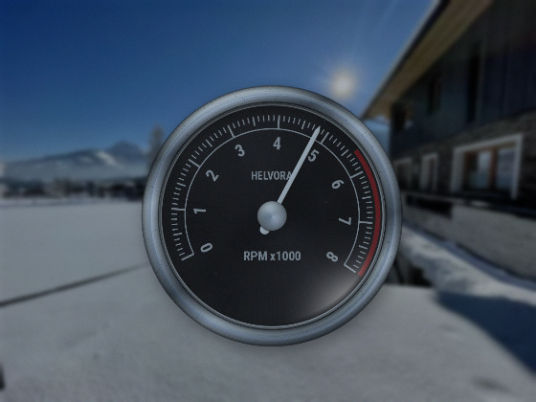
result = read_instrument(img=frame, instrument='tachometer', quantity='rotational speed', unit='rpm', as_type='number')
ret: 4800 rpm
